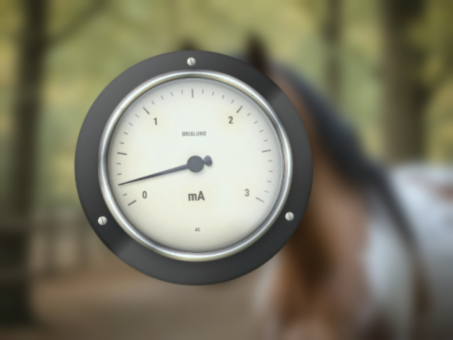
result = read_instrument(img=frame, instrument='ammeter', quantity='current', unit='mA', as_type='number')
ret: 0.2 mA
